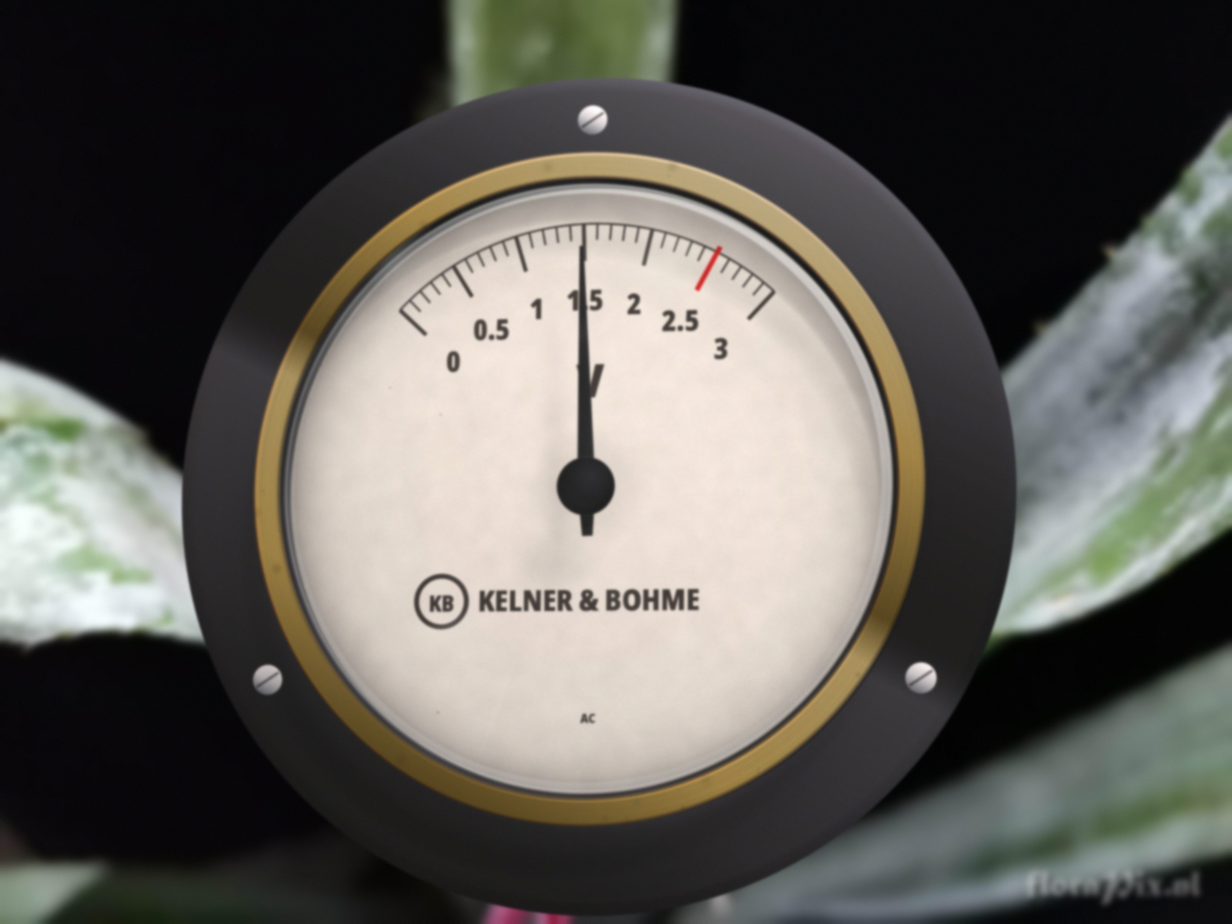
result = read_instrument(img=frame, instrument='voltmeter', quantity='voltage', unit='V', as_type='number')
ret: 1.5 V
